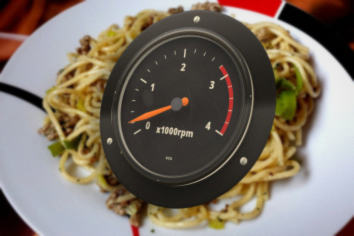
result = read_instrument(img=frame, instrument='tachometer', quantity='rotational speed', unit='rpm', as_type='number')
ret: 200 rpm
